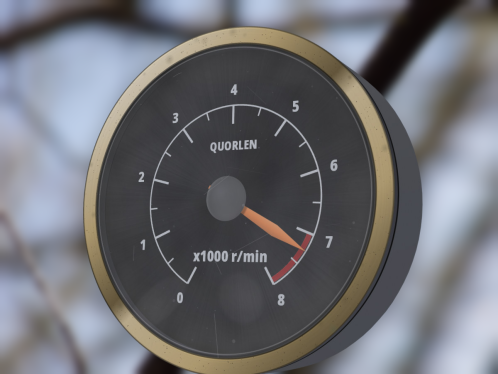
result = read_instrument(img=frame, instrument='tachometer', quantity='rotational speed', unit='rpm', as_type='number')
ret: 7250 rpm
